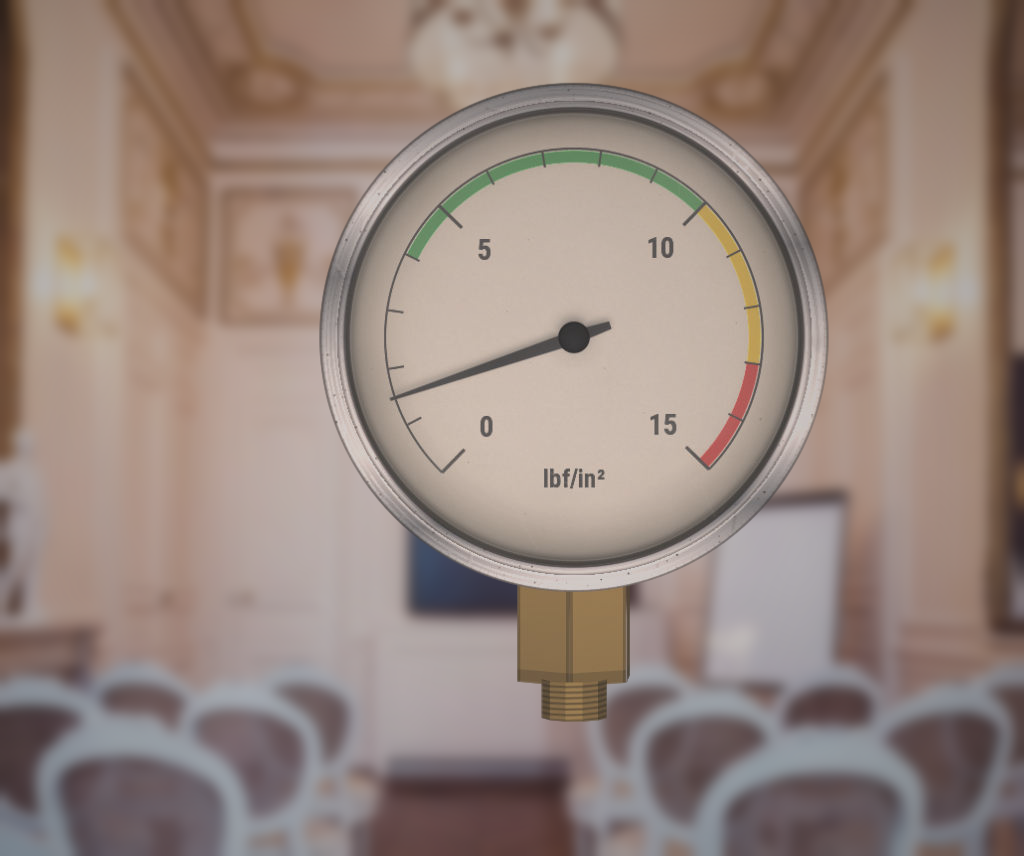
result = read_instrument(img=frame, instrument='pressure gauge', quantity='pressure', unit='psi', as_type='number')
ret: 1.5 psi
